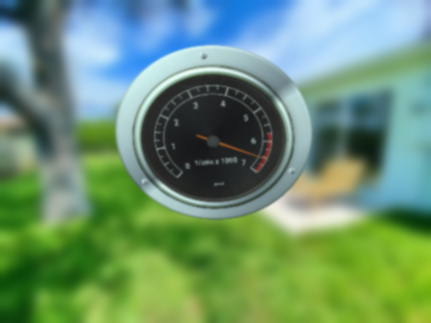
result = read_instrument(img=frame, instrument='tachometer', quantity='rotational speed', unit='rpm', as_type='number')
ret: 6500 rpm
